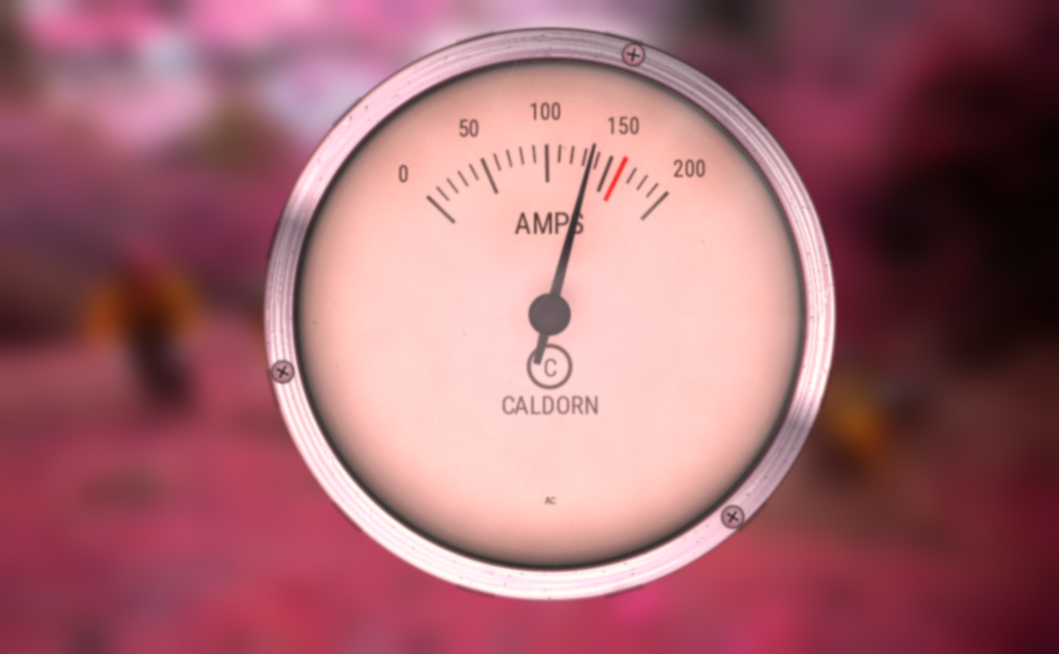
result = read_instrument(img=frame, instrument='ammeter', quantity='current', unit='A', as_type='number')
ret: 135 A
